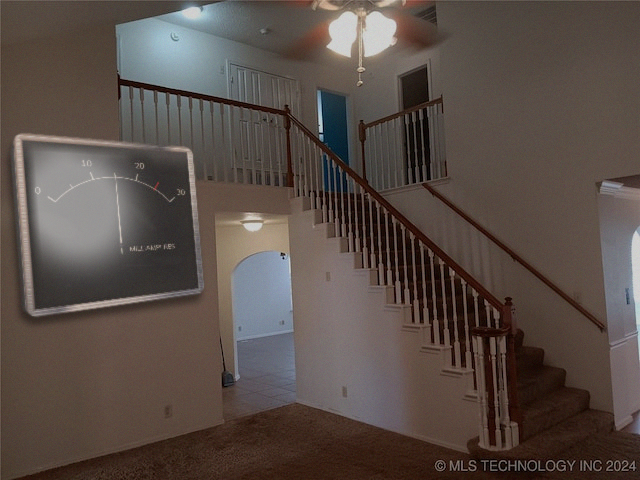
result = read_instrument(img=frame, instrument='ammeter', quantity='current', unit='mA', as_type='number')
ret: 15 mA
